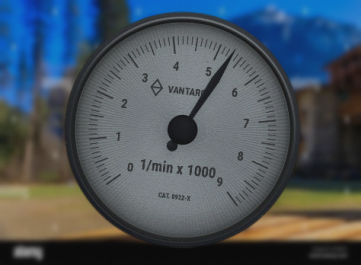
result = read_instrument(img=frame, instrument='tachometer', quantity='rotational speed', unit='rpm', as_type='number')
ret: 5300 rpm
